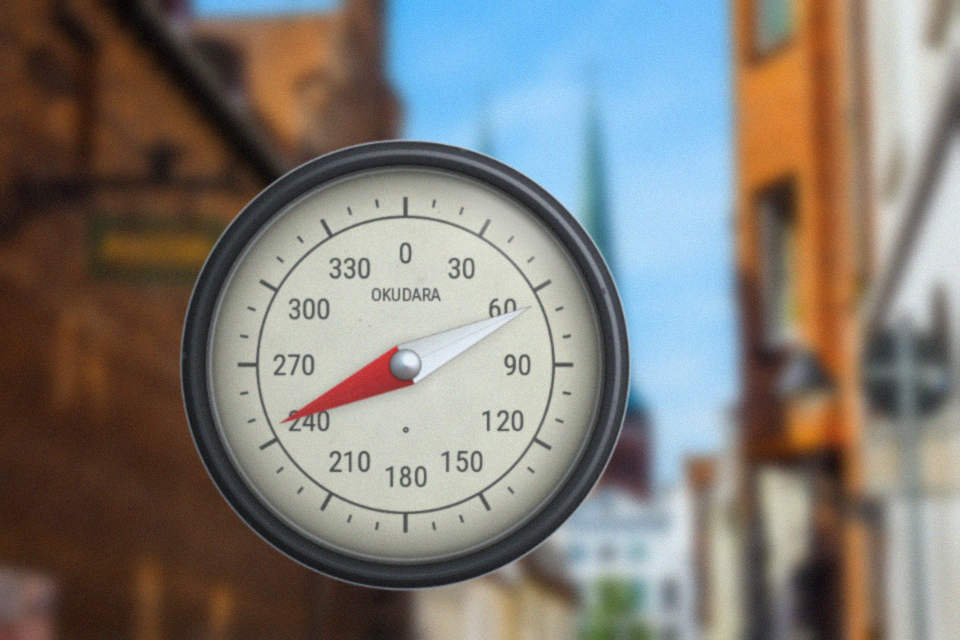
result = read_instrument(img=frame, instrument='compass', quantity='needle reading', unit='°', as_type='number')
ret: 245 °
